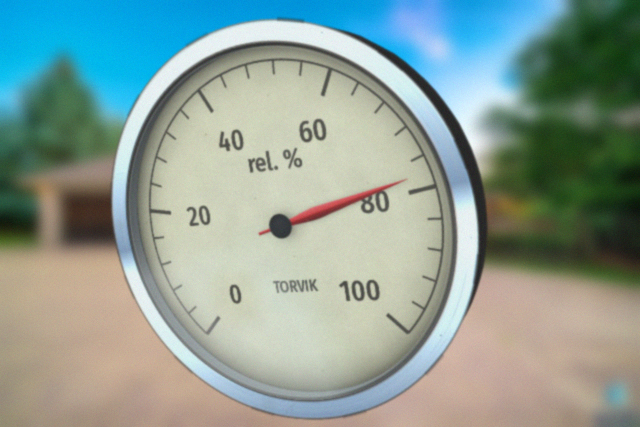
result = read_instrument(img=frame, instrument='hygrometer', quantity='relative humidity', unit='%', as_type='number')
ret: 78 %
